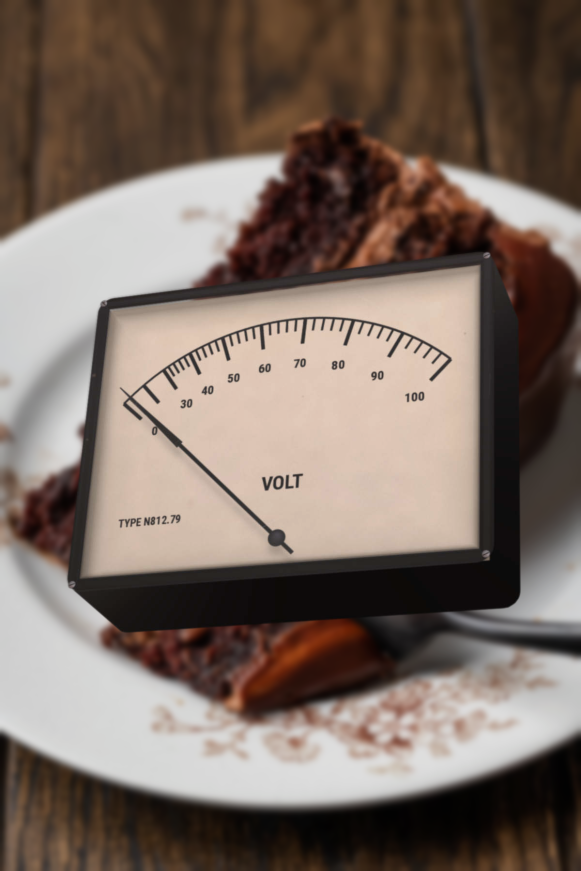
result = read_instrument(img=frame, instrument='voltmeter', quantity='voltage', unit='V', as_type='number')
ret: 10 V
